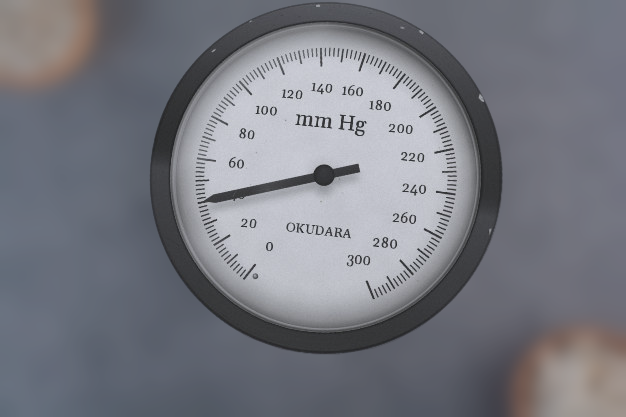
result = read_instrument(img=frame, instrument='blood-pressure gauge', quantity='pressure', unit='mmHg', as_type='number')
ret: 40 mmHg
